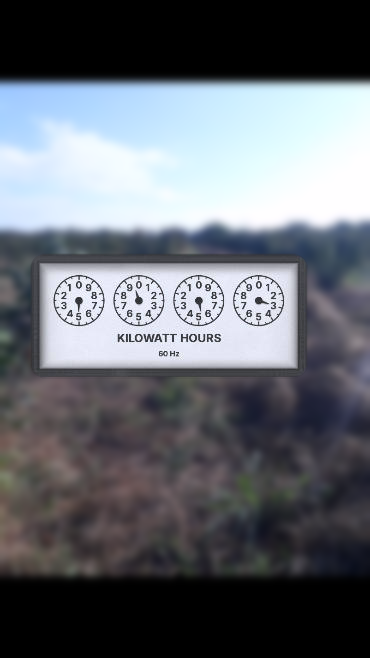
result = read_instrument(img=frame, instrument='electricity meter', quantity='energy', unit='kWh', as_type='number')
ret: 4953 kWh
